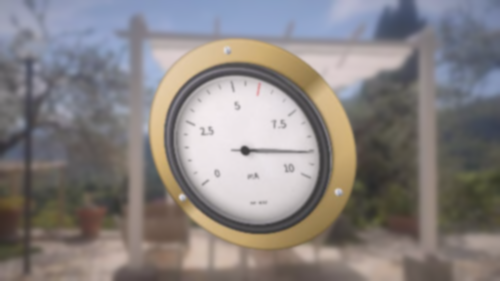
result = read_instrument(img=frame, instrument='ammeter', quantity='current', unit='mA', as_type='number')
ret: 9 mA
